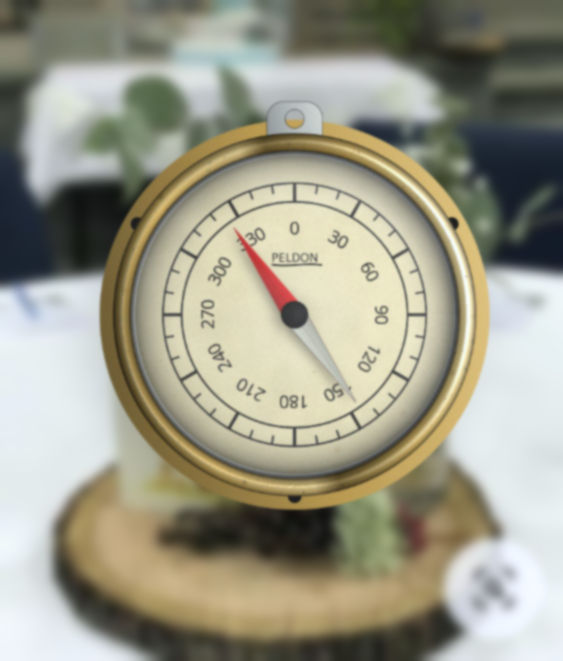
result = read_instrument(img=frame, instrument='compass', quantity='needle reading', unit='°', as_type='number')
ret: 325 °
